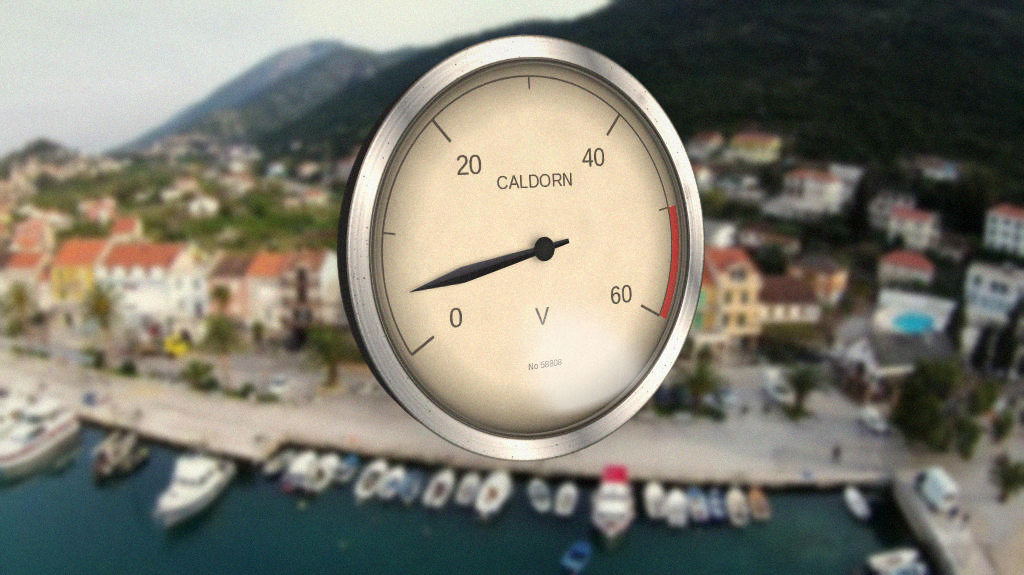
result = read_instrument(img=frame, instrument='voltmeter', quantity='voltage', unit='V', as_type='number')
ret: 5 V
